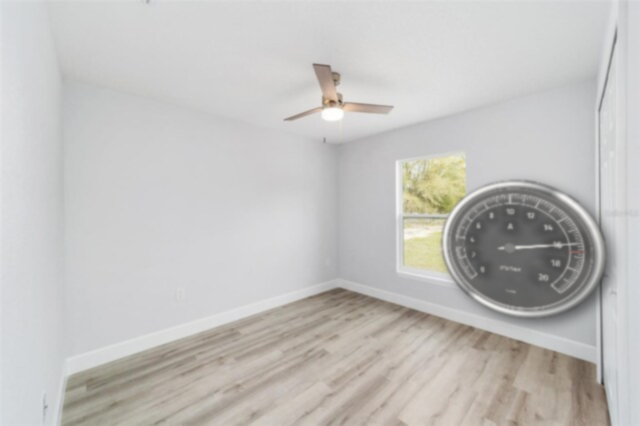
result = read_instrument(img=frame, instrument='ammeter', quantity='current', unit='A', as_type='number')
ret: 16 A
